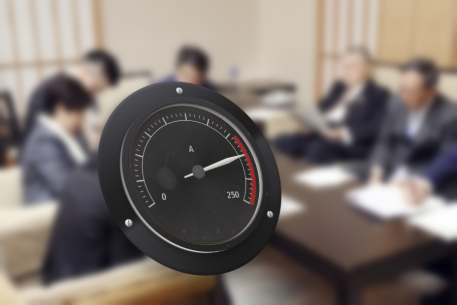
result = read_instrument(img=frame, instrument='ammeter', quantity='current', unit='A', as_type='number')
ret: 200 A
